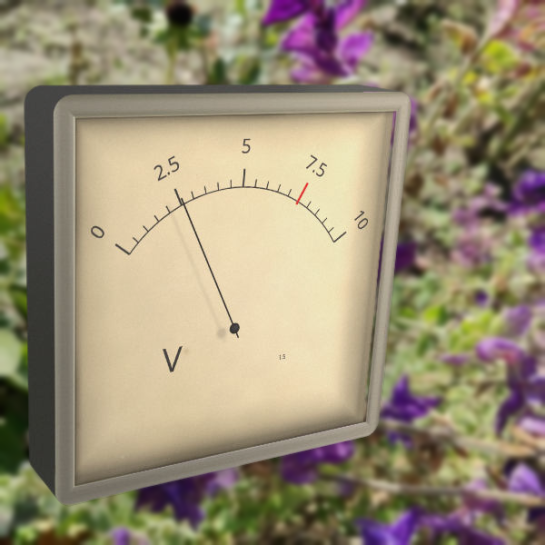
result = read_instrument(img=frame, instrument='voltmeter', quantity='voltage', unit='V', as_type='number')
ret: 2.5 V
